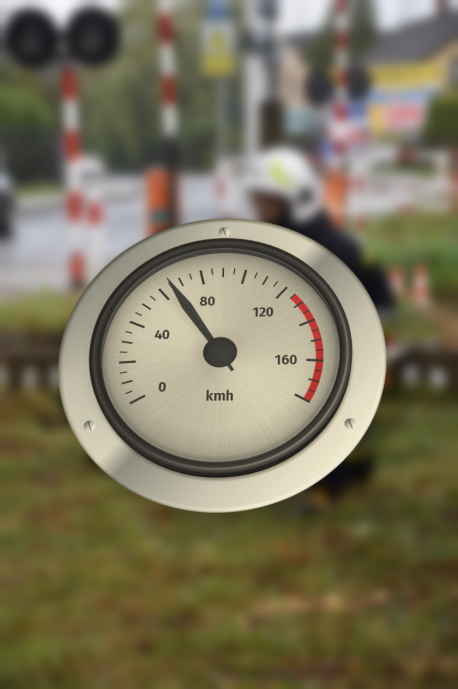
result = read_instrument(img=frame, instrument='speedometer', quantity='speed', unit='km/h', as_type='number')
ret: 65 km/h
